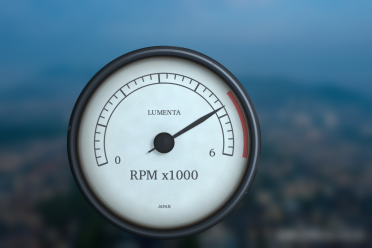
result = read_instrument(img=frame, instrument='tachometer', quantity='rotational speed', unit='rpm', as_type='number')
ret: 4800 rpm
